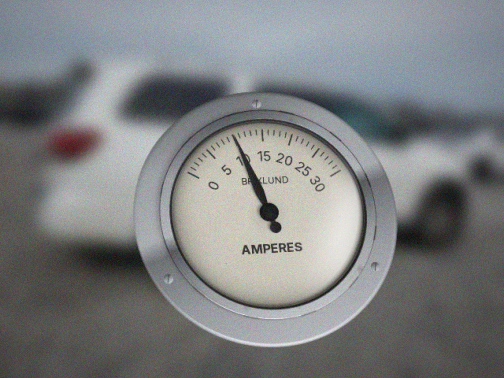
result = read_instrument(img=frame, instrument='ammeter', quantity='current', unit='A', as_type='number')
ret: 10 A
